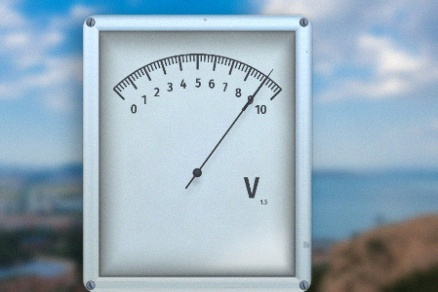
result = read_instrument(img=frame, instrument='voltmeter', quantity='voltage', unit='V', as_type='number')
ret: 9 V
